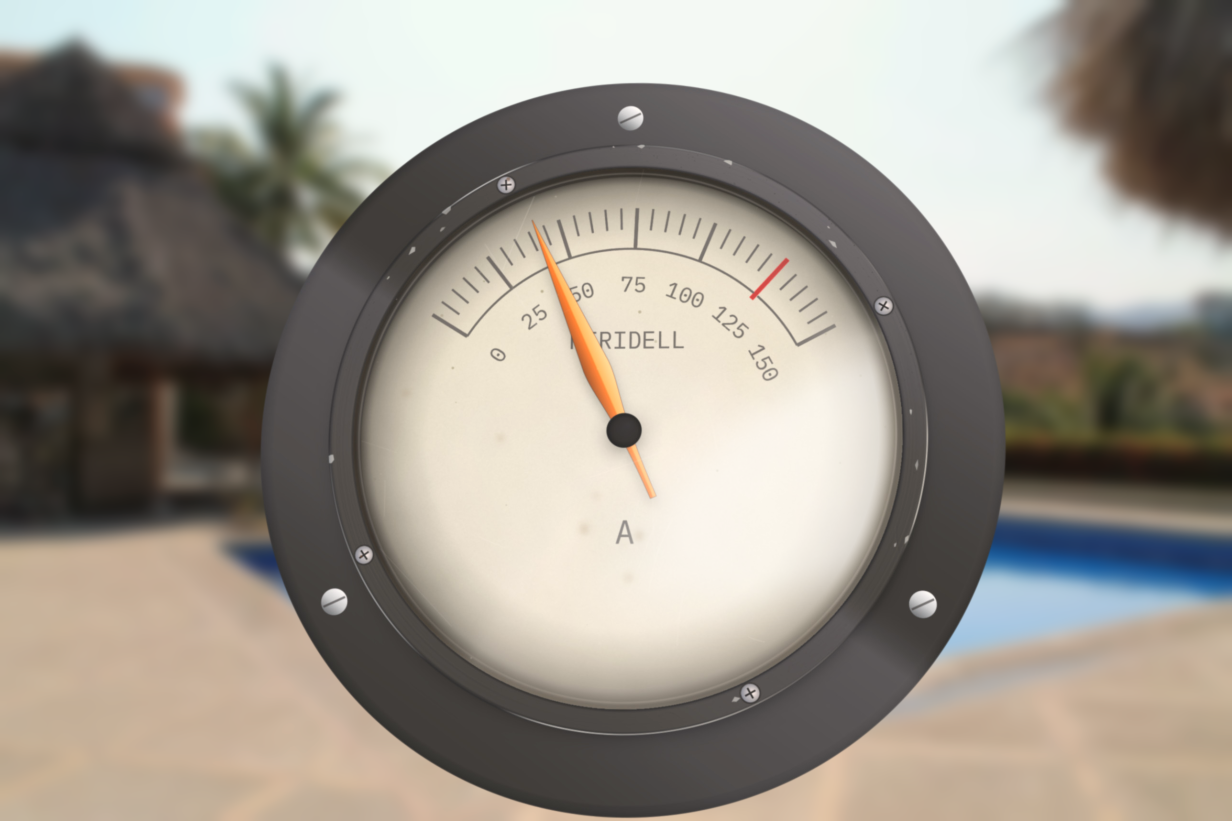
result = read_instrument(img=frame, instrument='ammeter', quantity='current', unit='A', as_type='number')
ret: 42.5 A
